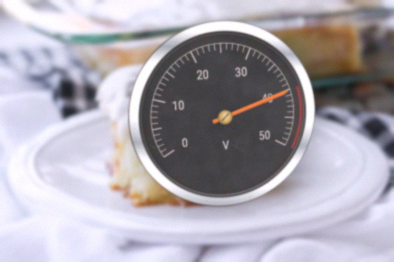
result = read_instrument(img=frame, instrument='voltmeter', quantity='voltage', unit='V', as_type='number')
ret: 40 V
